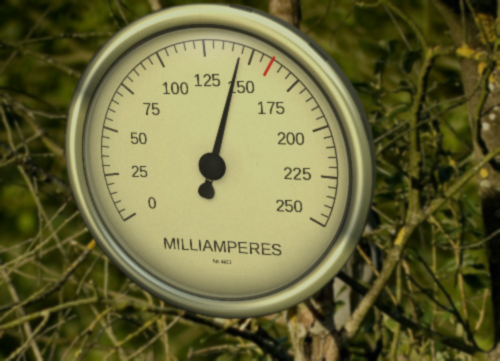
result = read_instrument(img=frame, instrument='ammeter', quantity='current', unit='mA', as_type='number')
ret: 145 mA
